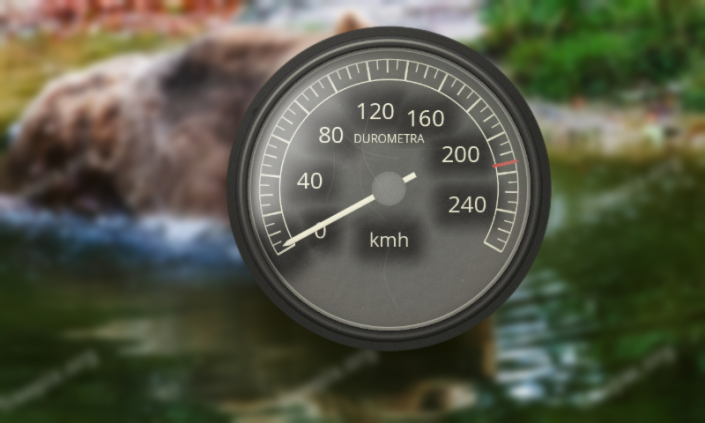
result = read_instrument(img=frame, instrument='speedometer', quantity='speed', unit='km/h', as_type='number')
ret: 2.5 km/h
